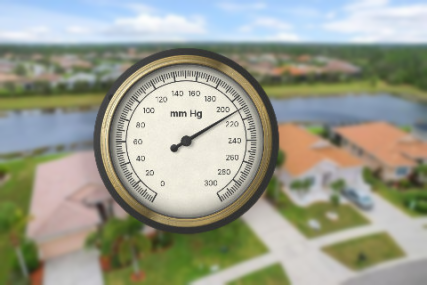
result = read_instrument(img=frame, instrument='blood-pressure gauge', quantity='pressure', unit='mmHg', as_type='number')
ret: 210 mmHg
